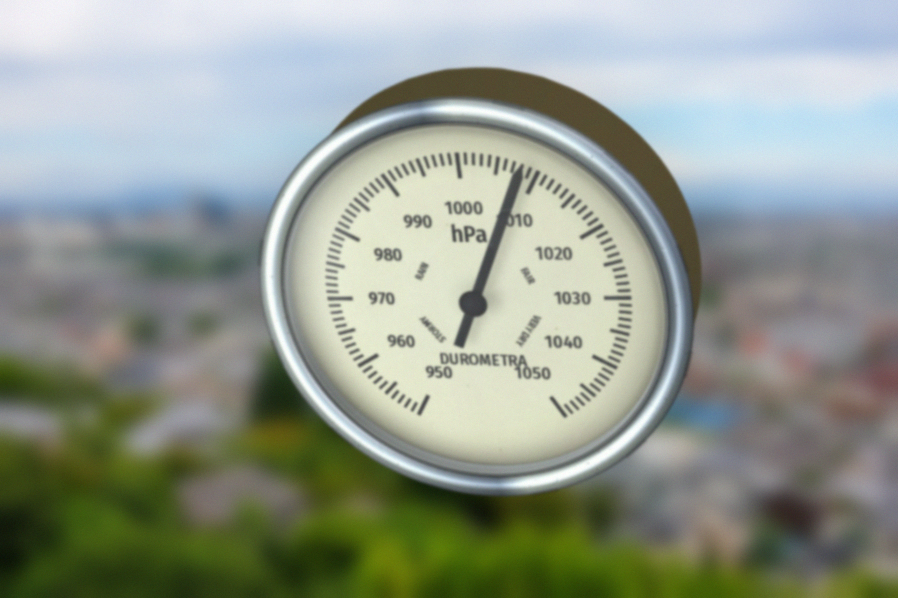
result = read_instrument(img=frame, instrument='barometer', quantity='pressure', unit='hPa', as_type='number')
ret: 1008 hPa
